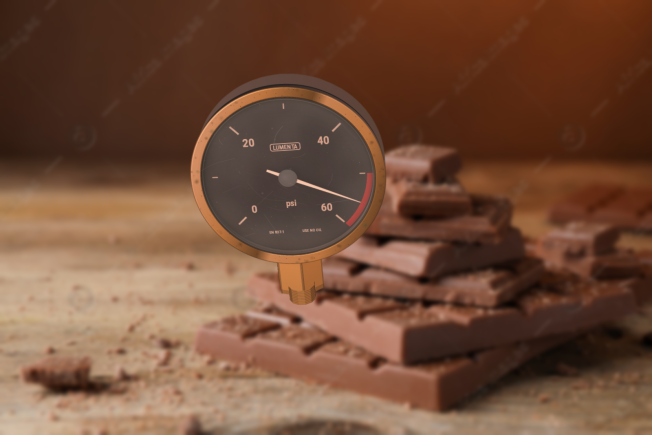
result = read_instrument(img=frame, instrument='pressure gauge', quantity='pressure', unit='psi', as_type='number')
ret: 55 psi
